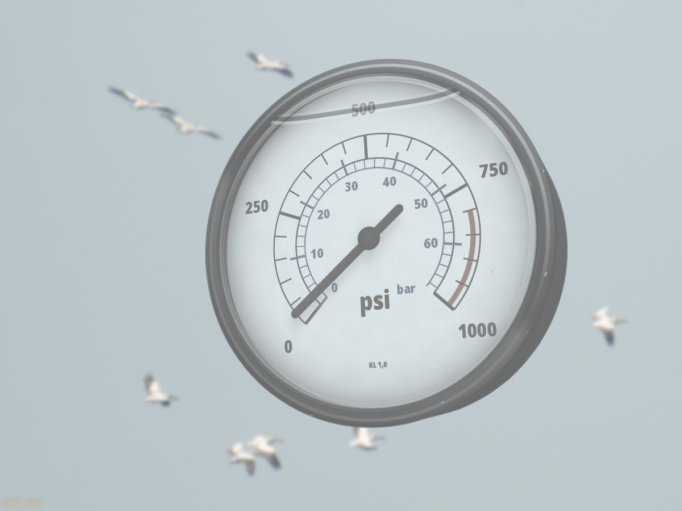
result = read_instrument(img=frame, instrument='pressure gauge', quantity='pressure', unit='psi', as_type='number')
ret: 25 psi
